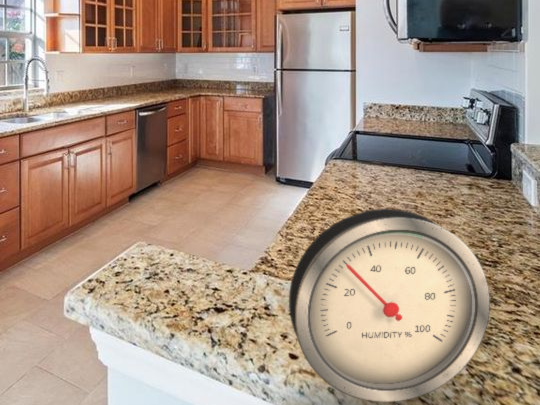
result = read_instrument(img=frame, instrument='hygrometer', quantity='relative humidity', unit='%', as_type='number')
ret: 30 %
